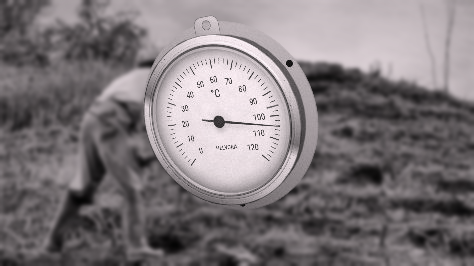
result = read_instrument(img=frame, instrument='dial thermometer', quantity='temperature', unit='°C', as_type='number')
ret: 104 °C
